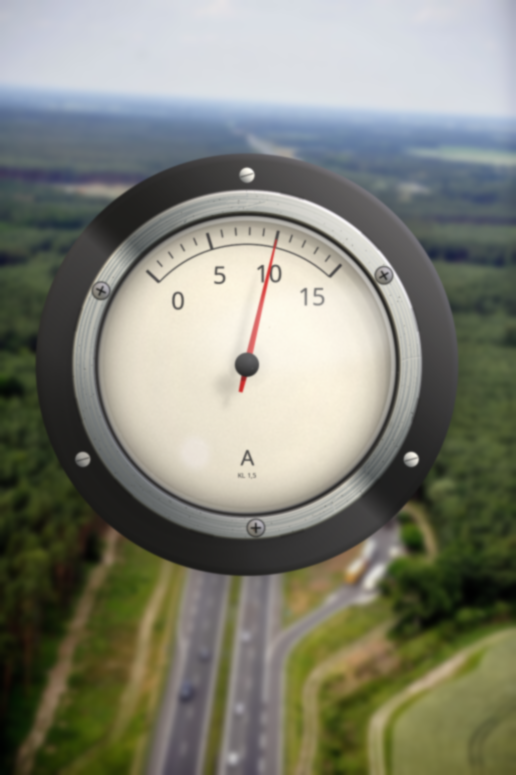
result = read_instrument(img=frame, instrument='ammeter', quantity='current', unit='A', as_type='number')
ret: 10 A
